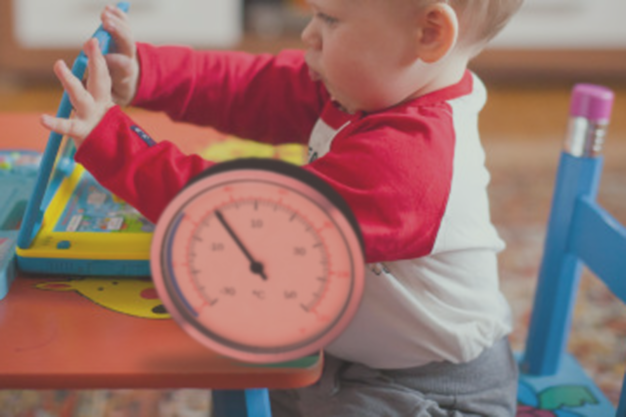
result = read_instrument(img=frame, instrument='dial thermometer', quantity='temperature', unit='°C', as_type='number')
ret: 0 °C
